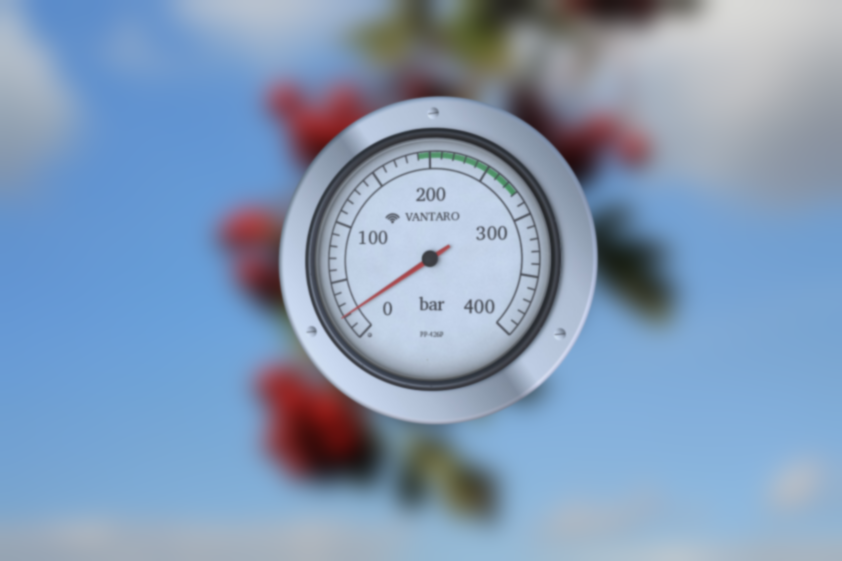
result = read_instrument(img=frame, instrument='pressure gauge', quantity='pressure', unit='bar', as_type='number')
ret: 20 bar
